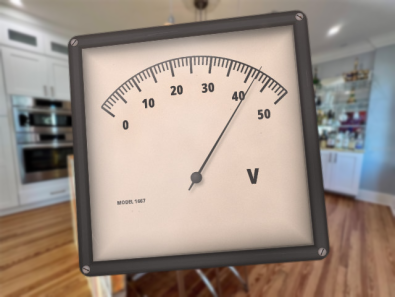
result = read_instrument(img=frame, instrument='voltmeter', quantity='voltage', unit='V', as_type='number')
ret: 42 V
